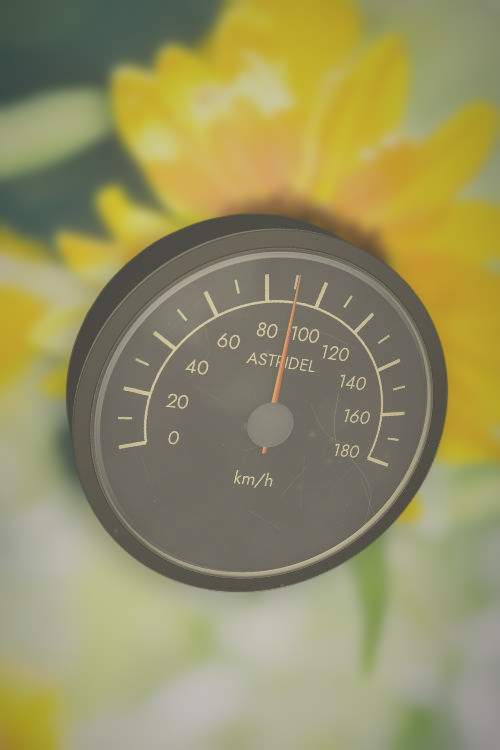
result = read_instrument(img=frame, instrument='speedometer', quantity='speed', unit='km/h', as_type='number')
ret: 90 km/h
